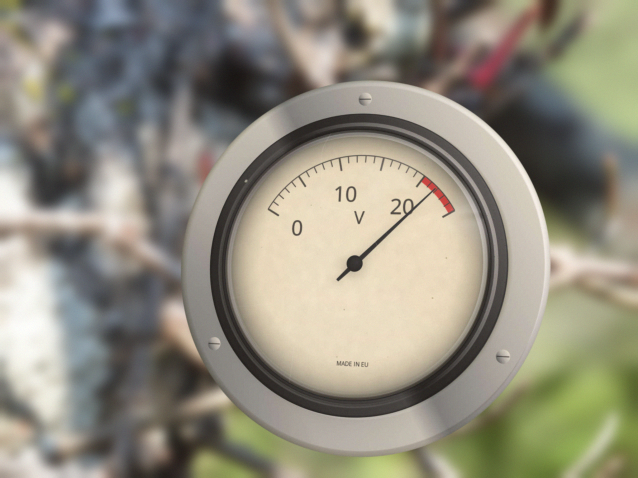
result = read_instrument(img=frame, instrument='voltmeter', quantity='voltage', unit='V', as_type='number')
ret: 22 V
